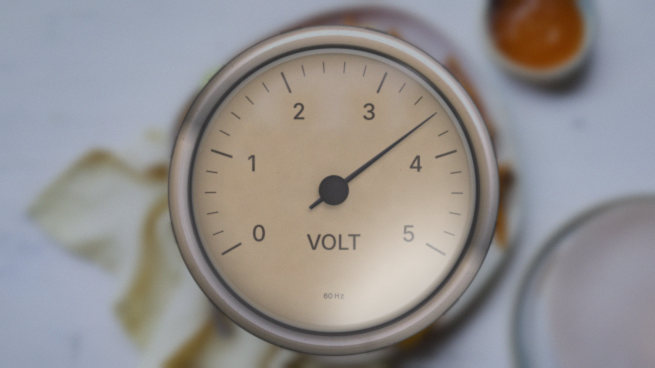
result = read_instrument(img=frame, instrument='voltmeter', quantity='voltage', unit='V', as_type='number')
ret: 3.6 V
